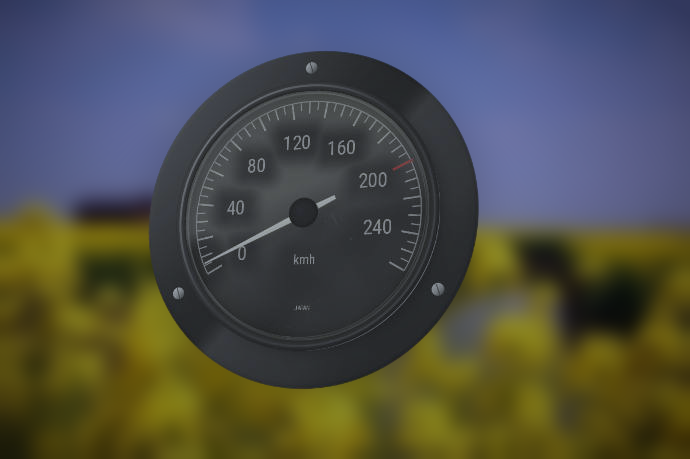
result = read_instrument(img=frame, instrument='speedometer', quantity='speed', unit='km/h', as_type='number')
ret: 5 km/h
